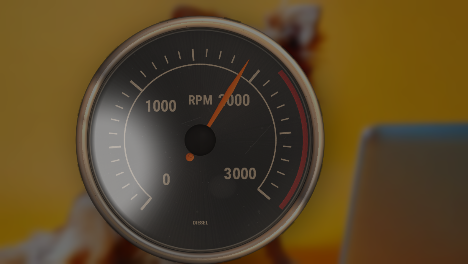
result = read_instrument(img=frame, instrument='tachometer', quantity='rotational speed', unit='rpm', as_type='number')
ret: 1900 rpm
